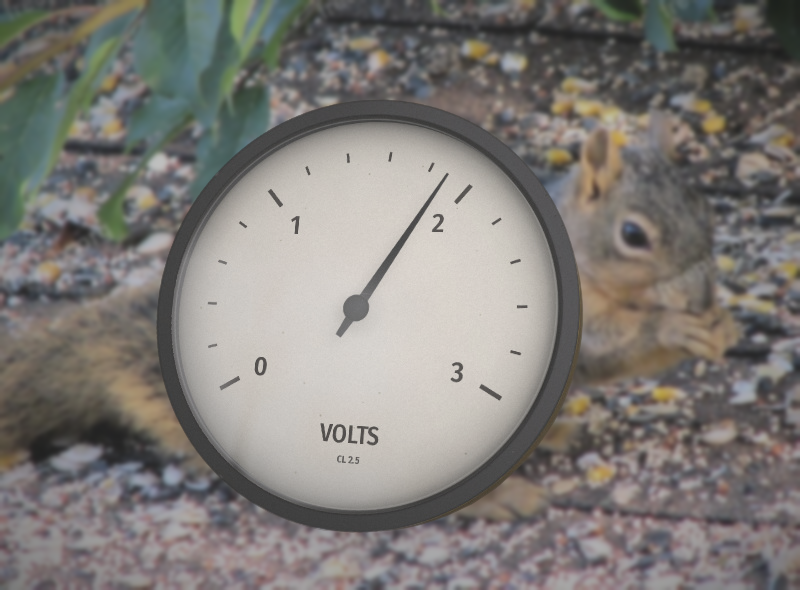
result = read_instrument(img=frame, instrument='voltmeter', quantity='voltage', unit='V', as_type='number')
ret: 1.9 V
